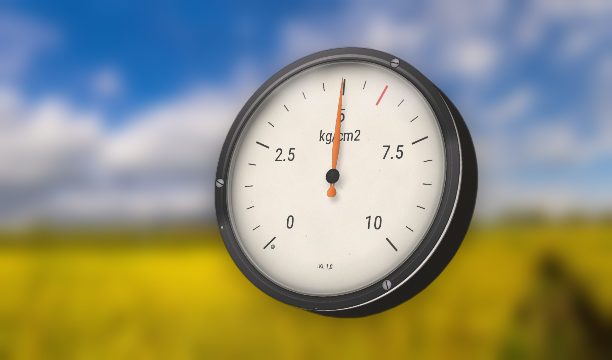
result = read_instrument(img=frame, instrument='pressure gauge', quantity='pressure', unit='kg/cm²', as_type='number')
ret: 5 kg/cm²
